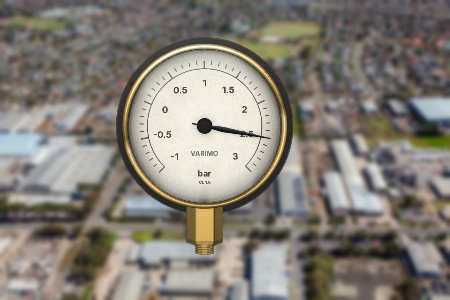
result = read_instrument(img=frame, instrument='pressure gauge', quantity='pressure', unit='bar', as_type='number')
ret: 2.5 bar
